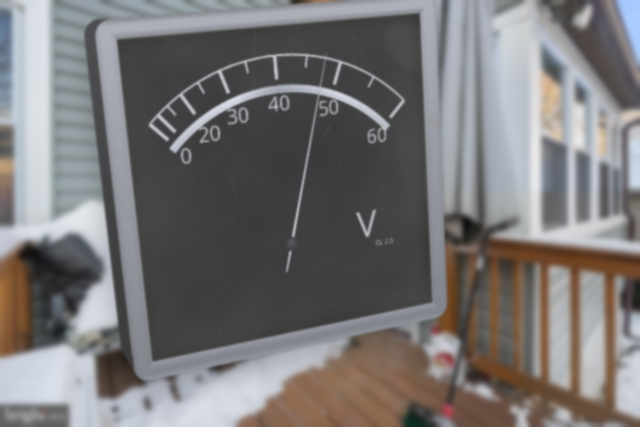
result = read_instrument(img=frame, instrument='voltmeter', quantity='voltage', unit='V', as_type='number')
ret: 47.5 V
